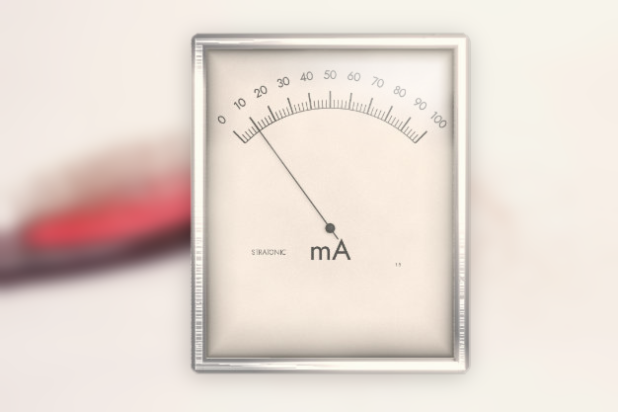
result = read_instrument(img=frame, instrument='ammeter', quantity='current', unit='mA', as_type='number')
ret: 10 mA
